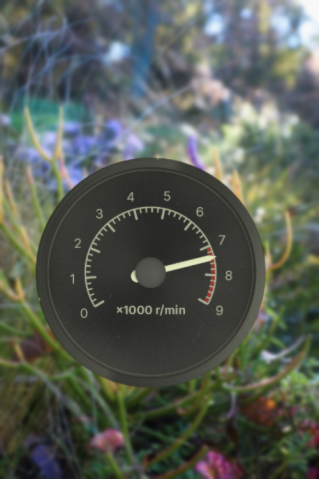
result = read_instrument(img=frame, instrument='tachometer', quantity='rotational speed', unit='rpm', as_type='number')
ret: 7400 rpm
